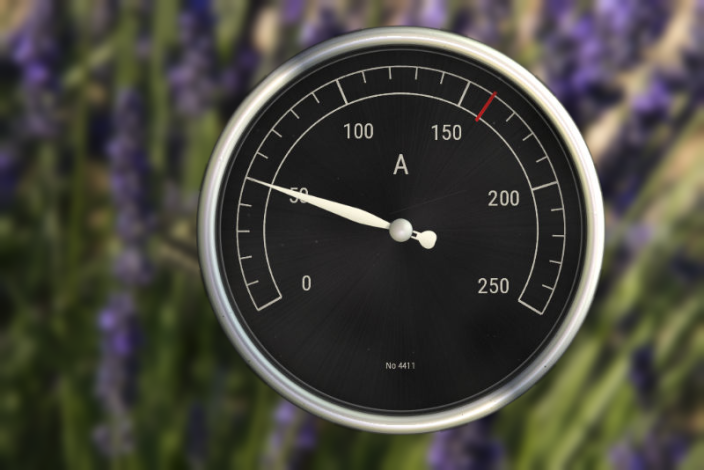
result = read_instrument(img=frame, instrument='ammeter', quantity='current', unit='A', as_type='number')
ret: 50 A
